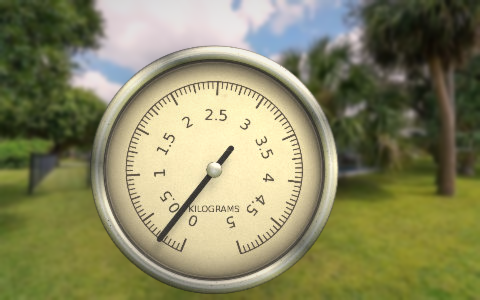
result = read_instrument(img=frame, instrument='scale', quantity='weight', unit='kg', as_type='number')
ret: 0.25 kg
